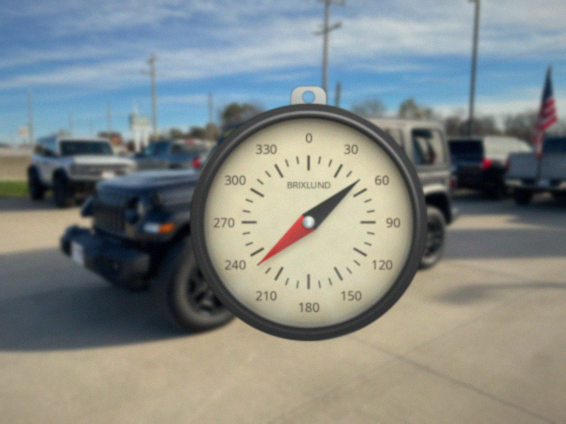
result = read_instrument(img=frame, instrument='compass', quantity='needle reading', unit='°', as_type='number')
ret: 230 °
